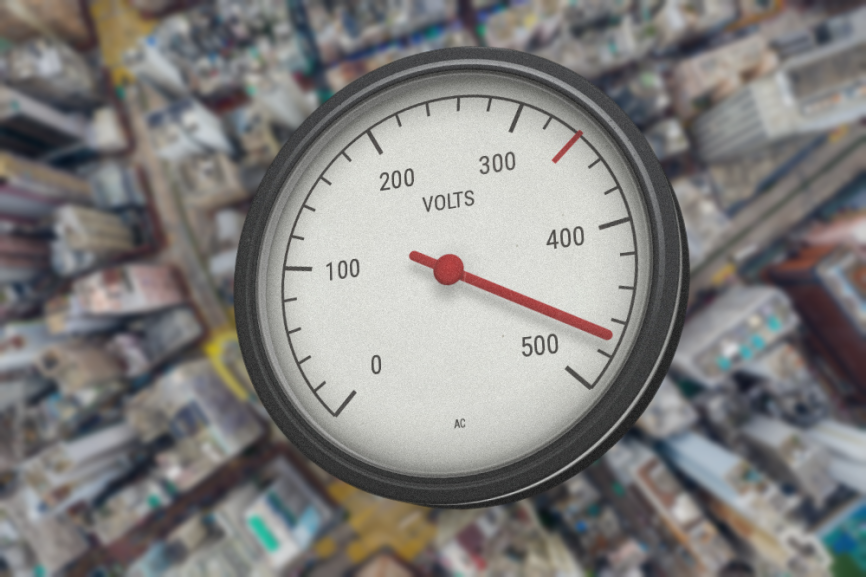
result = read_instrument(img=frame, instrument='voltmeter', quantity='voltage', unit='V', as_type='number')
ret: 470 V
